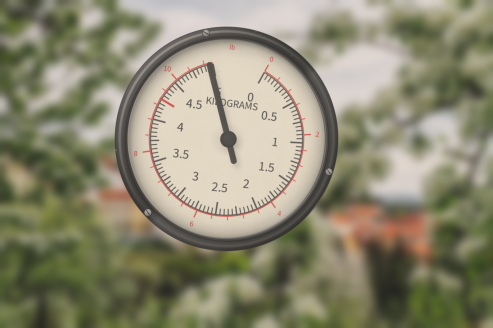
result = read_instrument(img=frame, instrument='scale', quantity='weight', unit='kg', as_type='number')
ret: 4.95 kg
